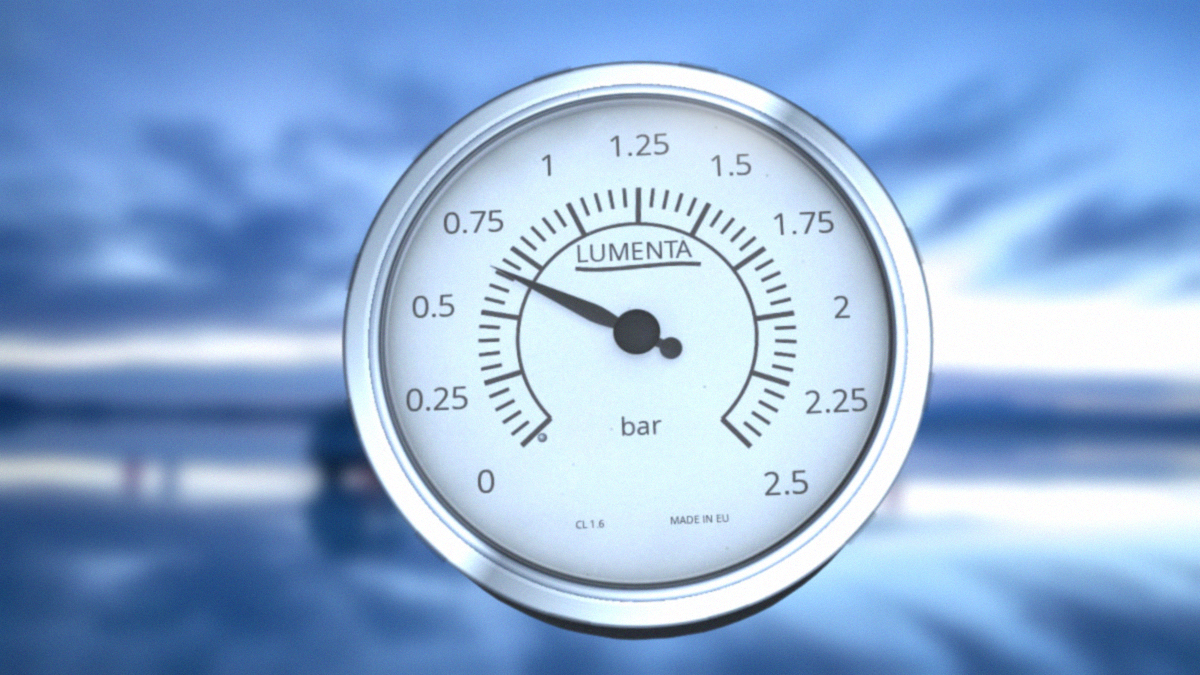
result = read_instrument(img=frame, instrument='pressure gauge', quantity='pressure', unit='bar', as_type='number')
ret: 0.65 bar
